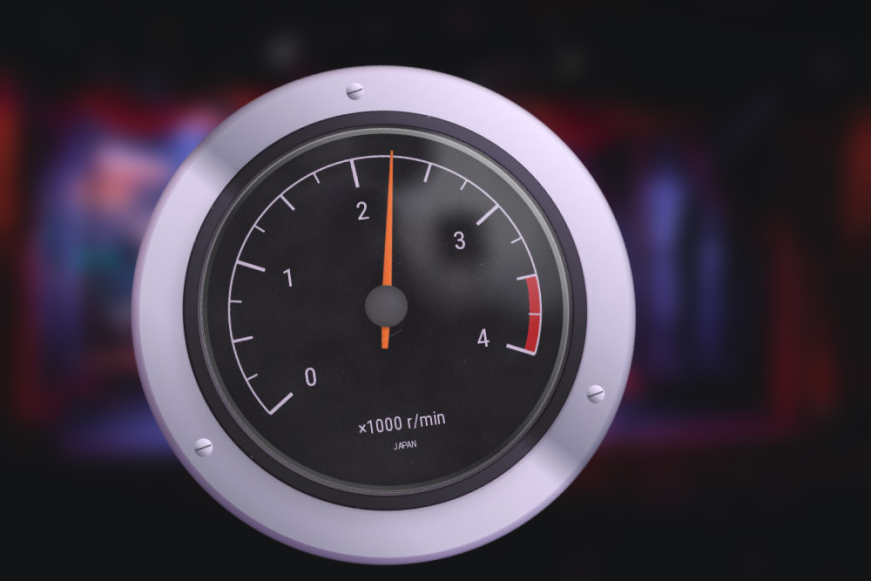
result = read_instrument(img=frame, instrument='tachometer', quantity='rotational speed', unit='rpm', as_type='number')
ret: 2250 rpm
